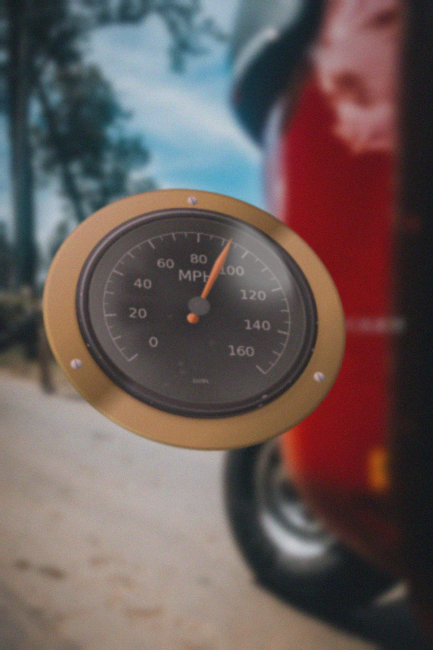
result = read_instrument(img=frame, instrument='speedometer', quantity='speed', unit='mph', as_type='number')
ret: 92.5 mph
